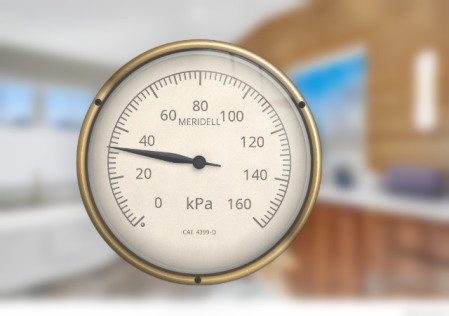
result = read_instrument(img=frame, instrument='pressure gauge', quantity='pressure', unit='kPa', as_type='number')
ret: 32 kPa
